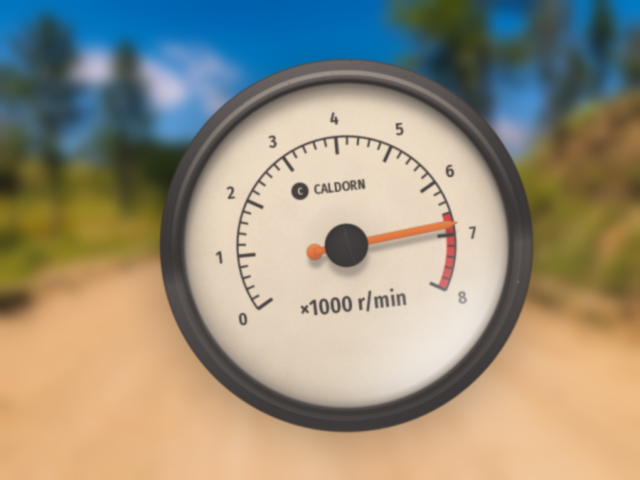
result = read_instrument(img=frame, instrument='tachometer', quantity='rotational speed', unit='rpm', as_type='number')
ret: 6800 rpm
